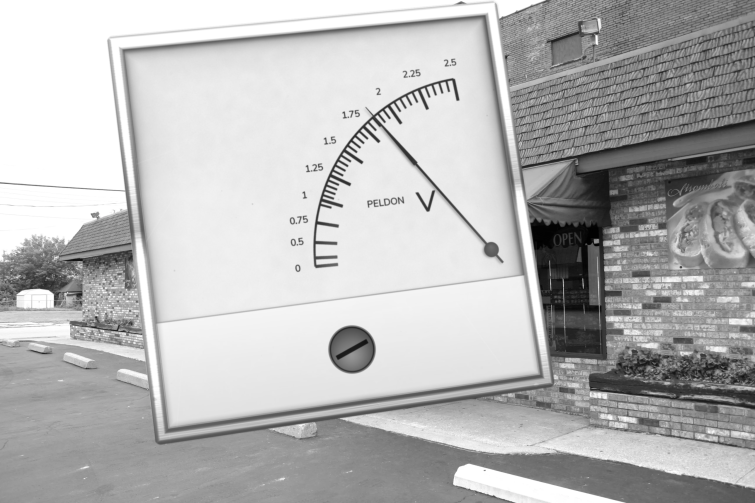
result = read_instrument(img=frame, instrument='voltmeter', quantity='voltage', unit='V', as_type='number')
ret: 1.85 V
